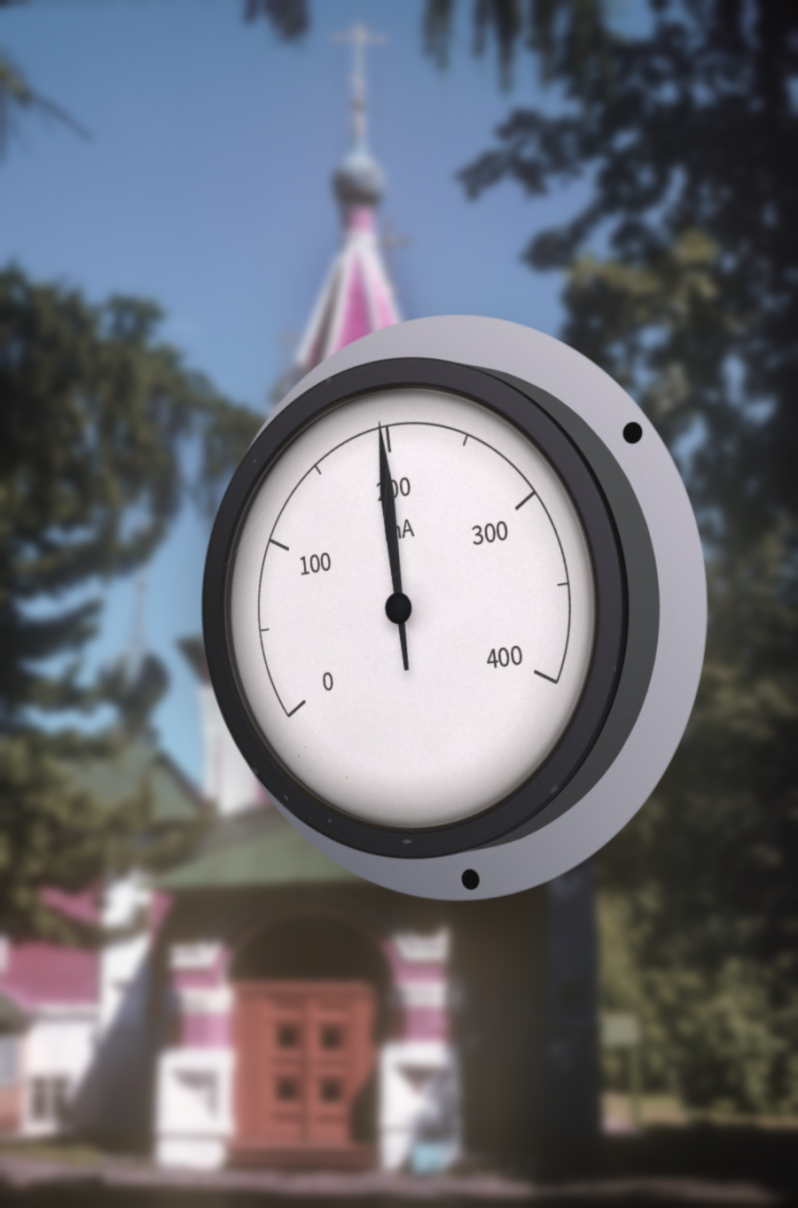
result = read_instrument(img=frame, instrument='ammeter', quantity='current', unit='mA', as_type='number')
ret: 200 mA
